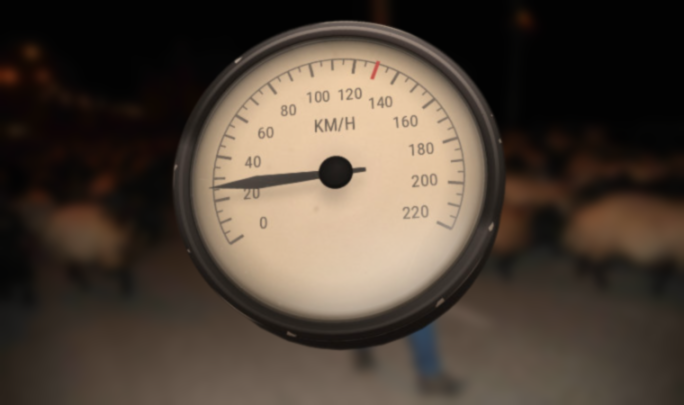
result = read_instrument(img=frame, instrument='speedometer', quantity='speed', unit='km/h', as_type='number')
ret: 25 km/h
